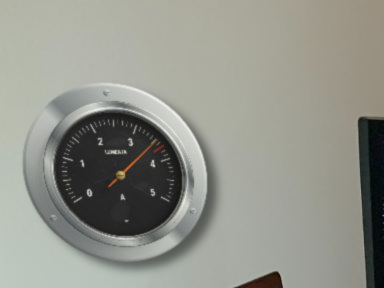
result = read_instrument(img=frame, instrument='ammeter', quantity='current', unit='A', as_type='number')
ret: 3.5 A
